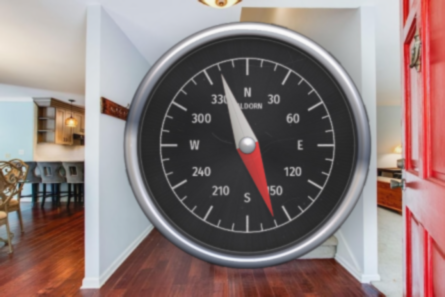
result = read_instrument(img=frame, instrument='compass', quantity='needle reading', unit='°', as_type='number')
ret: 160 °
